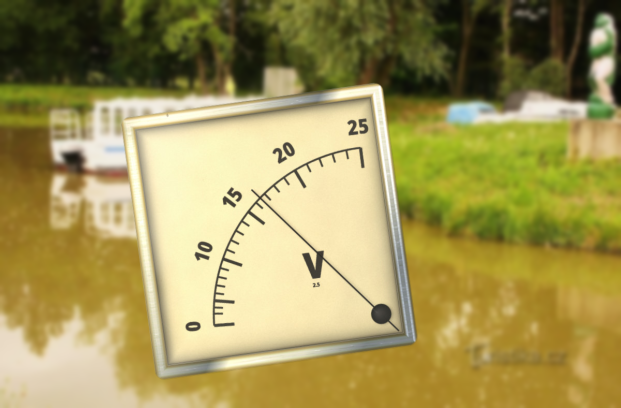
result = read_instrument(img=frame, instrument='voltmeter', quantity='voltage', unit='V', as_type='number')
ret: 16.5 V
